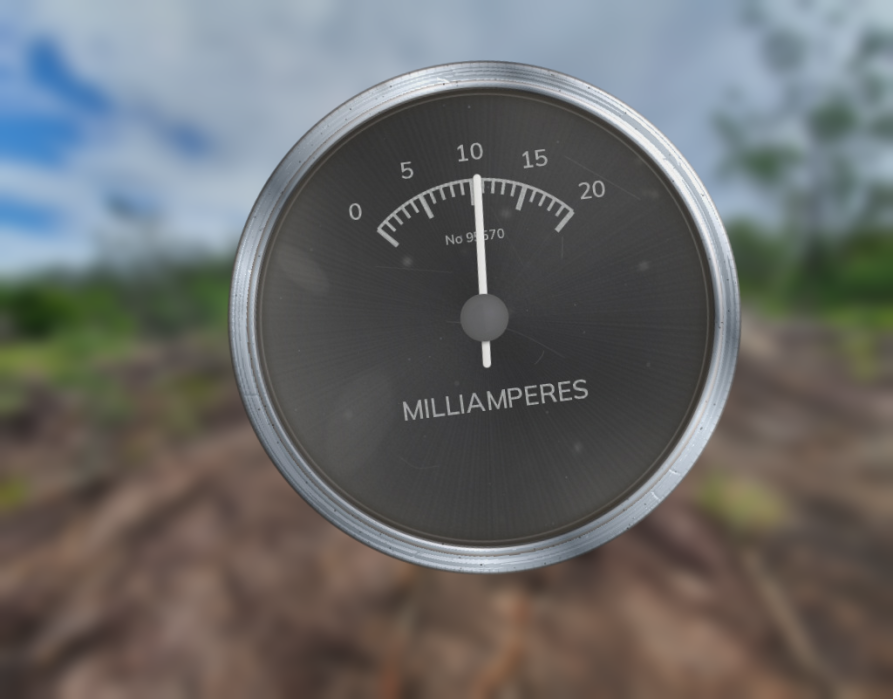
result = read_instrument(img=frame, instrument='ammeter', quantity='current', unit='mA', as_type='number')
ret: 10.5 mA
